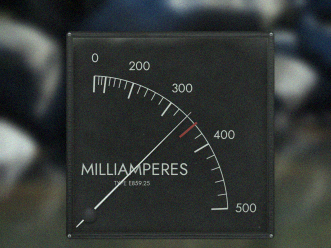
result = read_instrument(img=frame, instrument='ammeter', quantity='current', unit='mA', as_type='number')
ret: 340 mA
